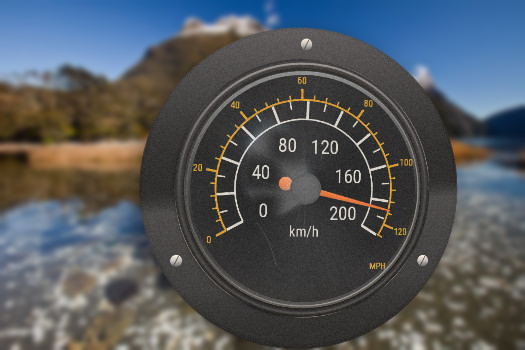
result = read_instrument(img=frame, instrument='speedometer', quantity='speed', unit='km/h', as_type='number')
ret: 185 km/h
